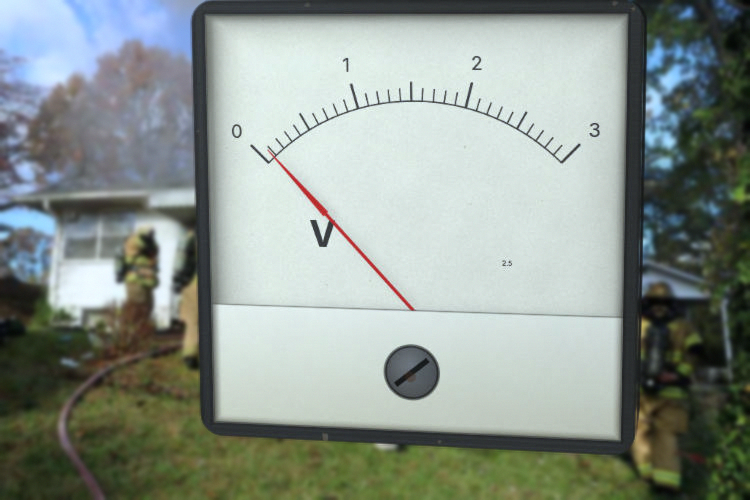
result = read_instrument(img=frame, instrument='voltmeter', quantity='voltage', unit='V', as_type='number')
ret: 0.1 V
